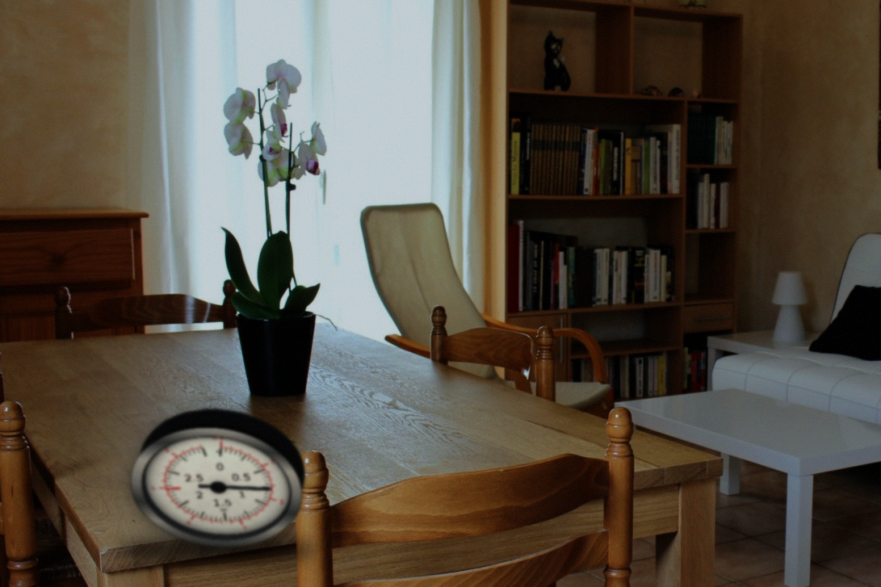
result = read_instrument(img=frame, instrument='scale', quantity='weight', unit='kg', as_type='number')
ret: 0.75 kg
